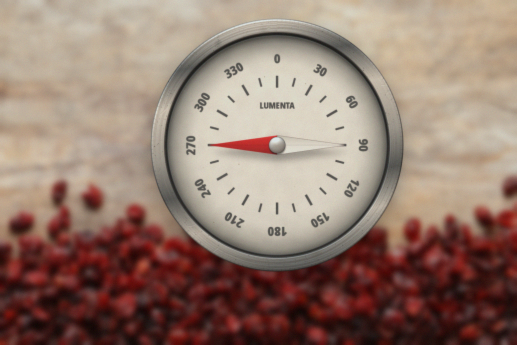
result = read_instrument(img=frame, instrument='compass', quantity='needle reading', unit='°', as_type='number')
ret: 270 °
